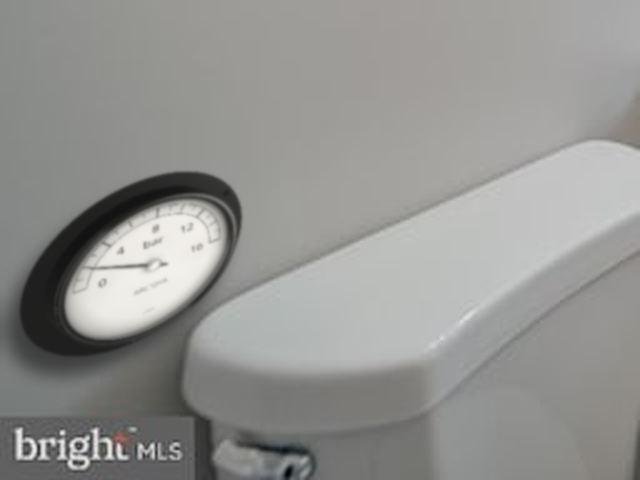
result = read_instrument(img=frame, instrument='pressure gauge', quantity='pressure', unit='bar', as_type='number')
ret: 2 bar
